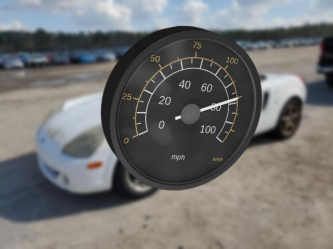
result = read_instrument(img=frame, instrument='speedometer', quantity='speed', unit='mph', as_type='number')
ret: 77.5 mph
